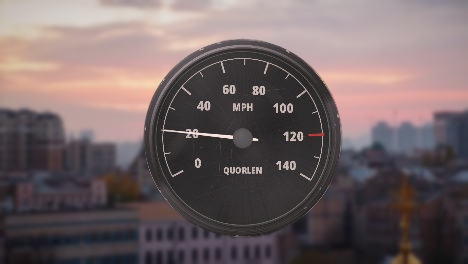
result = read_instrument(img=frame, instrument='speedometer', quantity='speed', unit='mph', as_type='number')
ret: 20 mph
